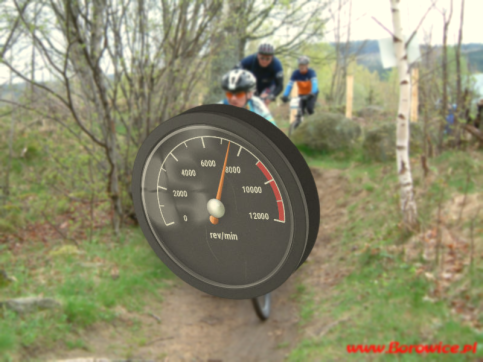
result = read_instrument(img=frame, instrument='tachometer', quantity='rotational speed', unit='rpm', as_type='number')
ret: 7500 rpm
